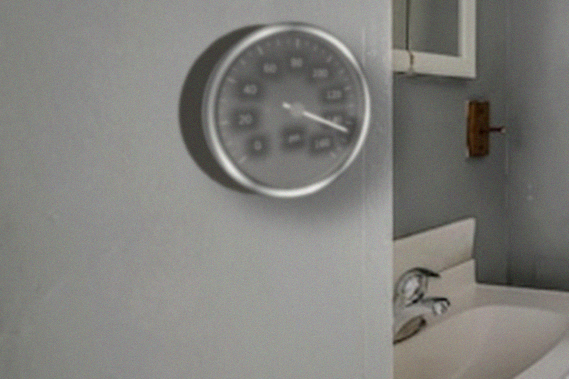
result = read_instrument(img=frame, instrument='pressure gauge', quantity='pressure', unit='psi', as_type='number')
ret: 145 psi
